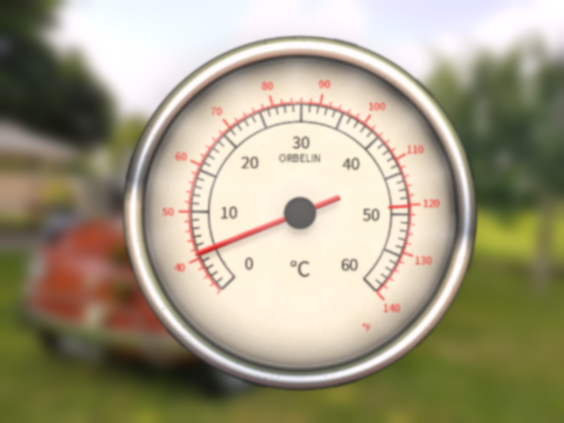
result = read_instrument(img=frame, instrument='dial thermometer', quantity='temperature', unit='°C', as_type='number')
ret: 5 °C
